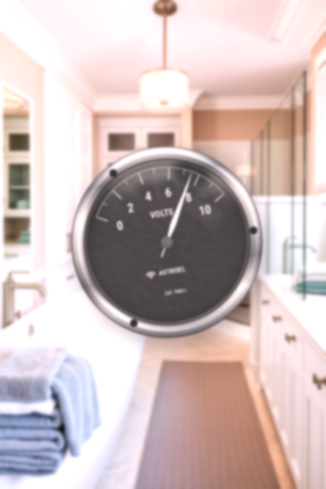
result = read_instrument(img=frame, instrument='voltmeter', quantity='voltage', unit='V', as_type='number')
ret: 7.5 V
